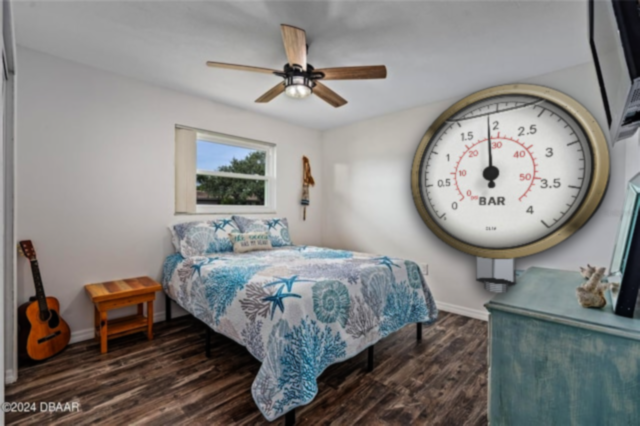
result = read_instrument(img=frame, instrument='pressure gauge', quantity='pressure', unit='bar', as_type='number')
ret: 1.9 bar
